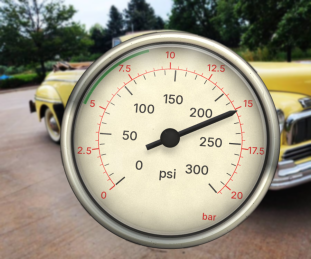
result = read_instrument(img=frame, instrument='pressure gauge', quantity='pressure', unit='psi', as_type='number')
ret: 220 psi
